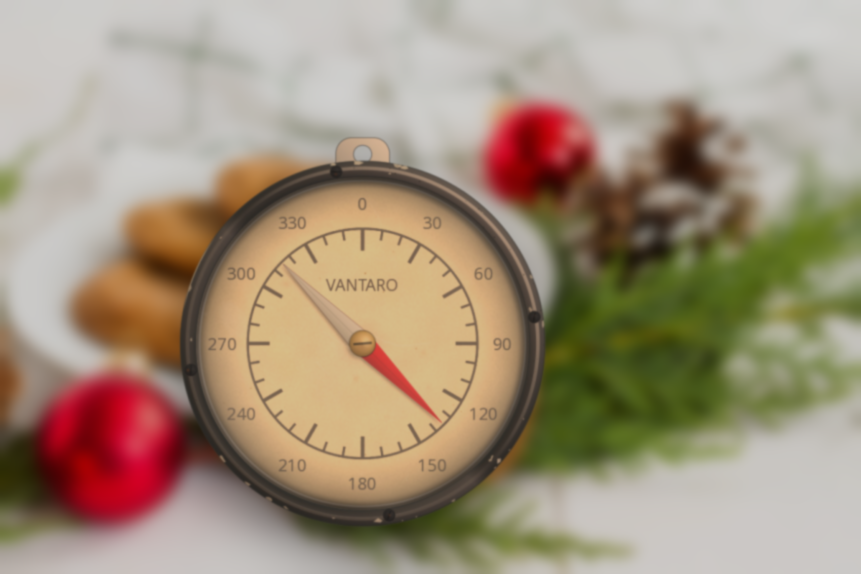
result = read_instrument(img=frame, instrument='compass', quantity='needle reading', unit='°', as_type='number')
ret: 135 °
